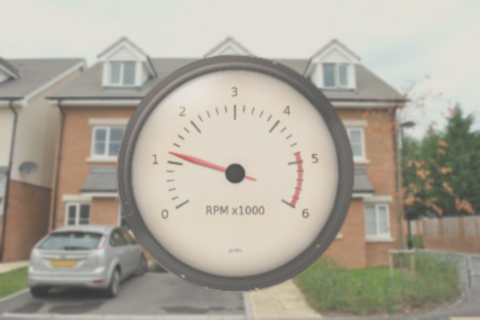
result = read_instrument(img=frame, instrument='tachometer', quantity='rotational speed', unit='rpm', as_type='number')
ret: 1200 rpm
